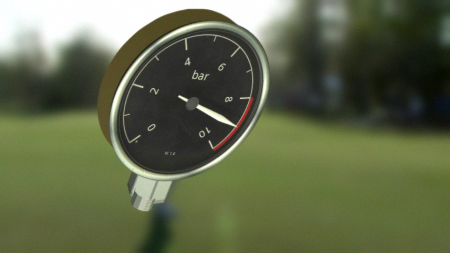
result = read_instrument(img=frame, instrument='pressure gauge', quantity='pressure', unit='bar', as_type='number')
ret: 9 bar
